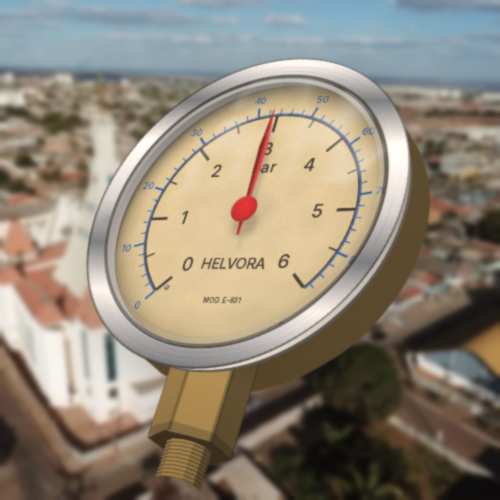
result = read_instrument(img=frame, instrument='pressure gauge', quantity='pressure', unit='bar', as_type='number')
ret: 3 bar
